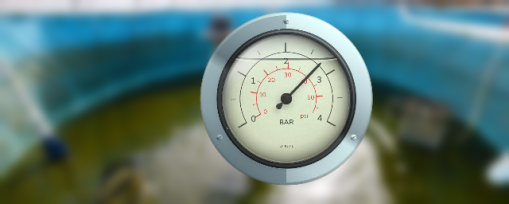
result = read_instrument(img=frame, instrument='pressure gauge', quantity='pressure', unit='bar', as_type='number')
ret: 2.75 bar
